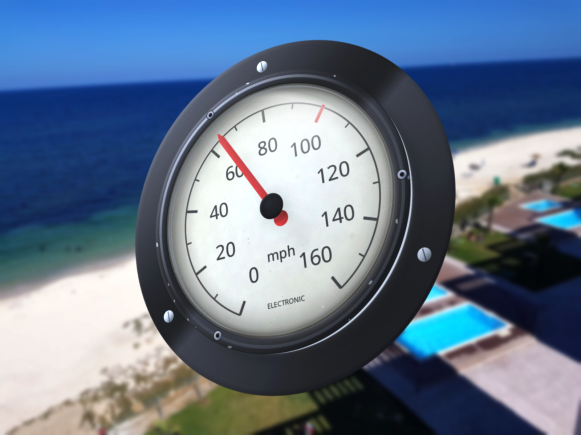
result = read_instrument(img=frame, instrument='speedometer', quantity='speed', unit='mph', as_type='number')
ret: 65 mph
